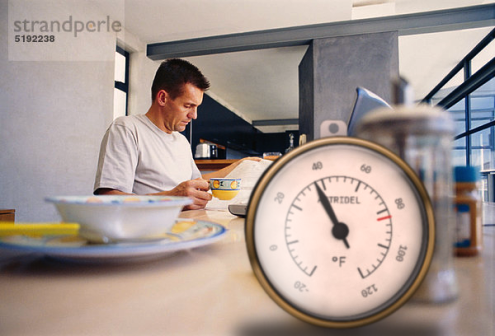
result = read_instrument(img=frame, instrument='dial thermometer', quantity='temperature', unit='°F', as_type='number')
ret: 36 °F
